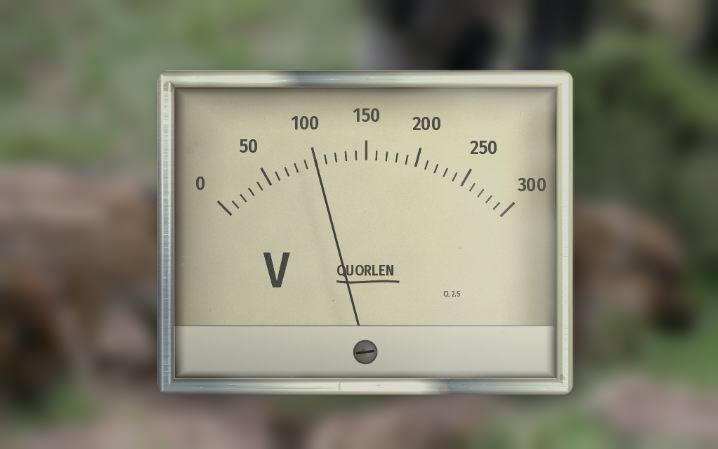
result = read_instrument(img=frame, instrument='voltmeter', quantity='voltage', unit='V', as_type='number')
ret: 100 V
